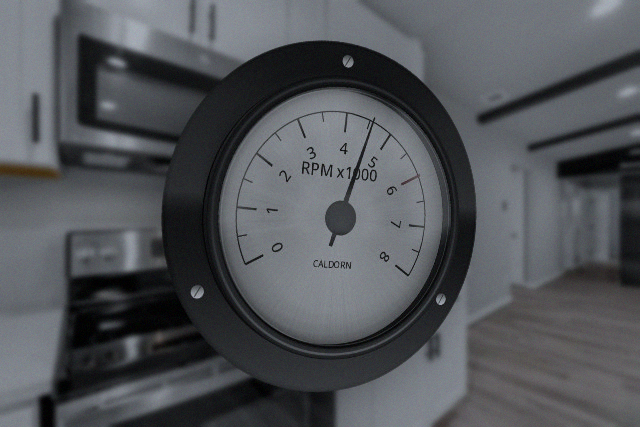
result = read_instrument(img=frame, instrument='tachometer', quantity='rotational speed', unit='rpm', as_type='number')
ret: 4500 rpm
